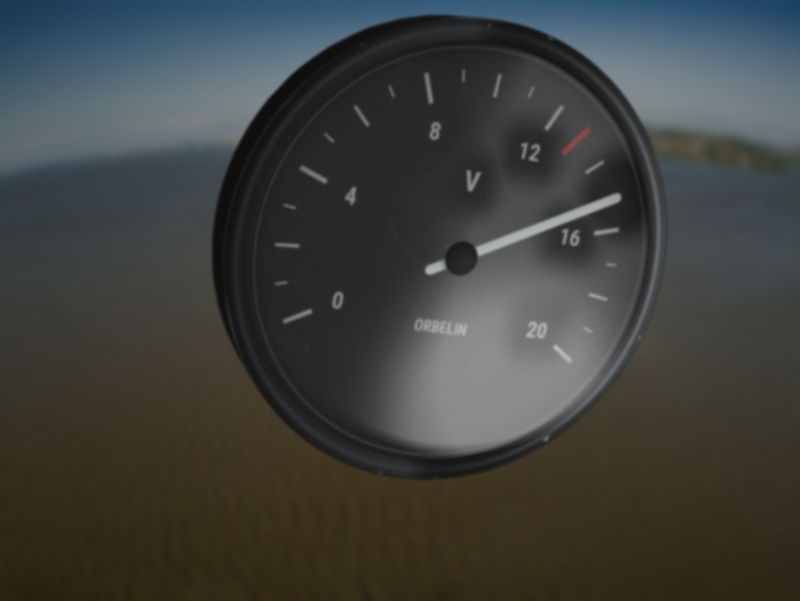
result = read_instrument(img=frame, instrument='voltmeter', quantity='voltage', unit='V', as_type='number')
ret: 15 V
